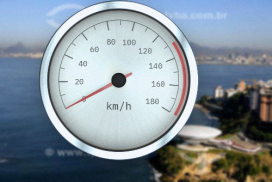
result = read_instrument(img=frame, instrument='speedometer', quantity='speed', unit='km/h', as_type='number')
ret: 0 km/h
